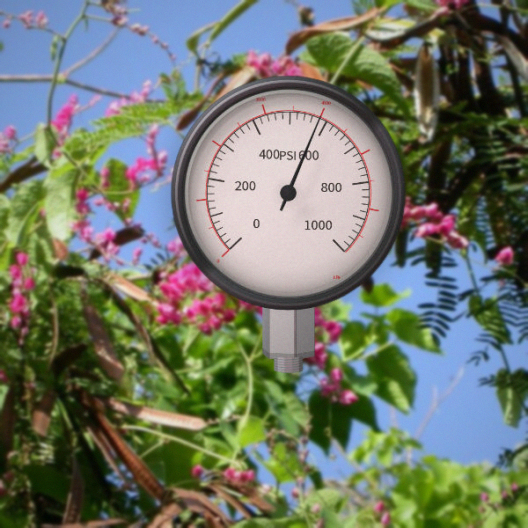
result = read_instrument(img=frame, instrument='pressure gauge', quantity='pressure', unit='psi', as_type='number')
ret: 580 psi
